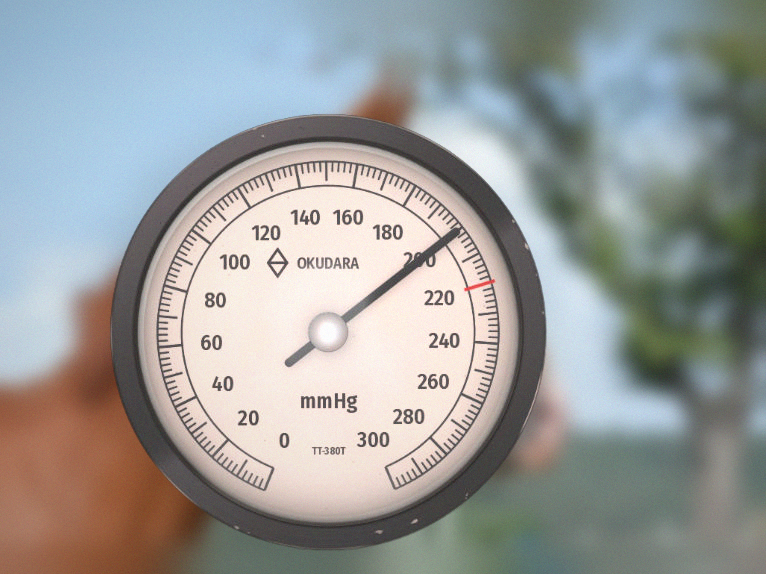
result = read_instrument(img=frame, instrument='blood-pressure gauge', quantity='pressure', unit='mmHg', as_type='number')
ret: 200 mmHg
